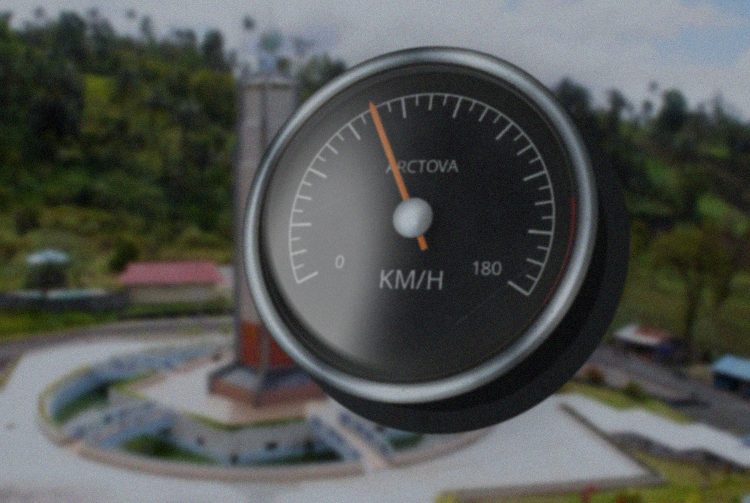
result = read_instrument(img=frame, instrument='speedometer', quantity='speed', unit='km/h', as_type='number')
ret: 70 km/h
